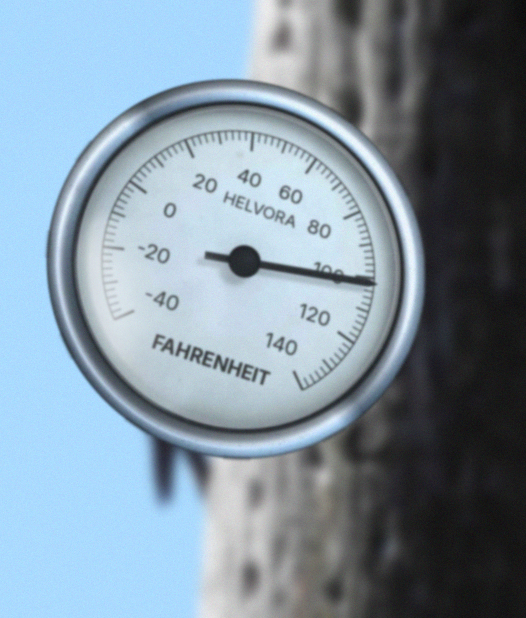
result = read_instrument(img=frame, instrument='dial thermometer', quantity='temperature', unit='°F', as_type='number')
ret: 102 °F
